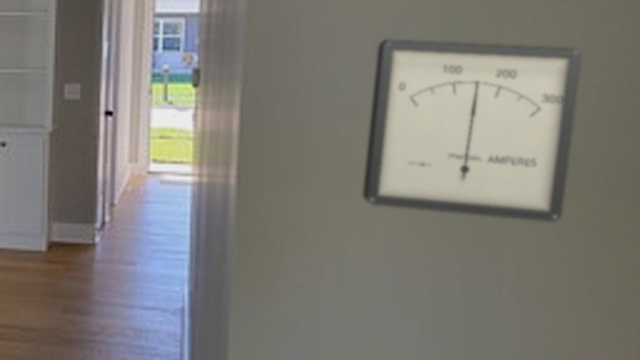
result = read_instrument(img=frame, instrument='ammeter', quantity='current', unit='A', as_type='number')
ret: 150 A
